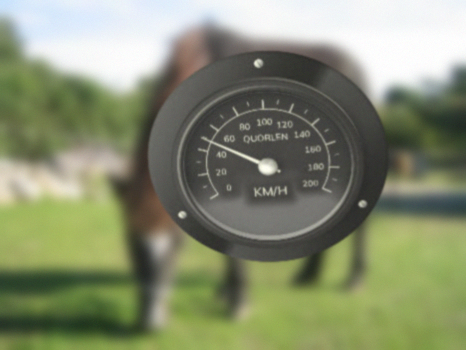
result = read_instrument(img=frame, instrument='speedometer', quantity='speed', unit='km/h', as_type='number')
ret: 50 km/h
